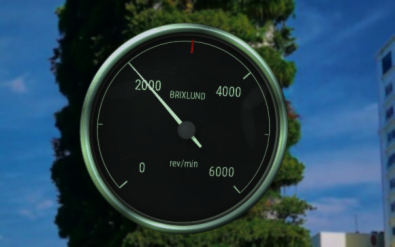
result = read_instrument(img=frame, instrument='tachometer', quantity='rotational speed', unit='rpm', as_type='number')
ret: 2000 rpm
